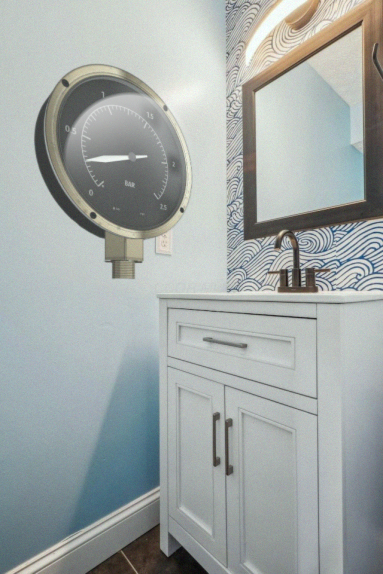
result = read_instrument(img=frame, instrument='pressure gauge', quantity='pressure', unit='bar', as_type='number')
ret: 0.25 bar
